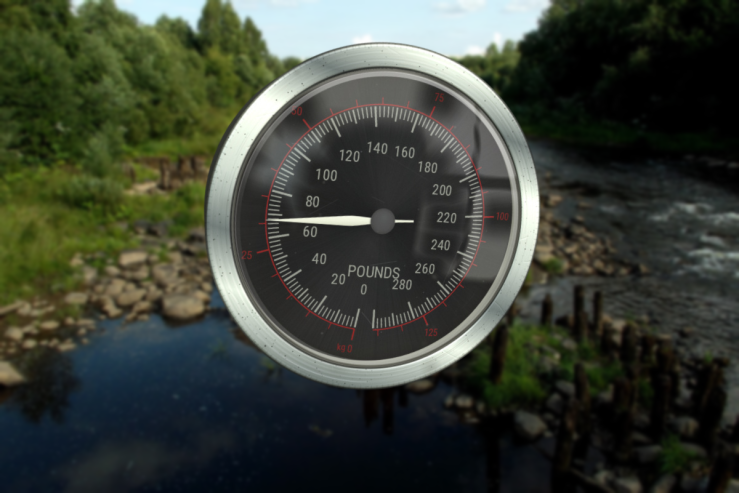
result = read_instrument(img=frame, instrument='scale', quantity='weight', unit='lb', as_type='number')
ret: 68 lb
